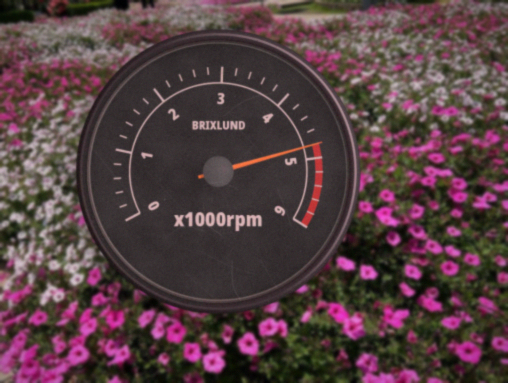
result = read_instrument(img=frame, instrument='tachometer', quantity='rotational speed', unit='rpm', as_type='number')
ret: 4800 rpm
